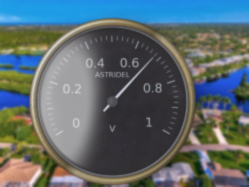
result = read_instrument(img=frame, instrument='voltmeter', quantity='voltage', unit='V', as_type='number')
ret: 0.68 V
